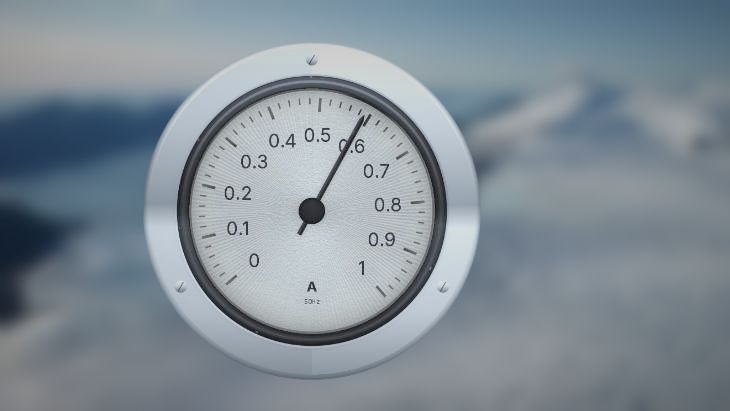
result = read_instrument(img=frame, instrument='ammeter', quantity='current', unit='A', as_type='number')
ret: 0.59 A
